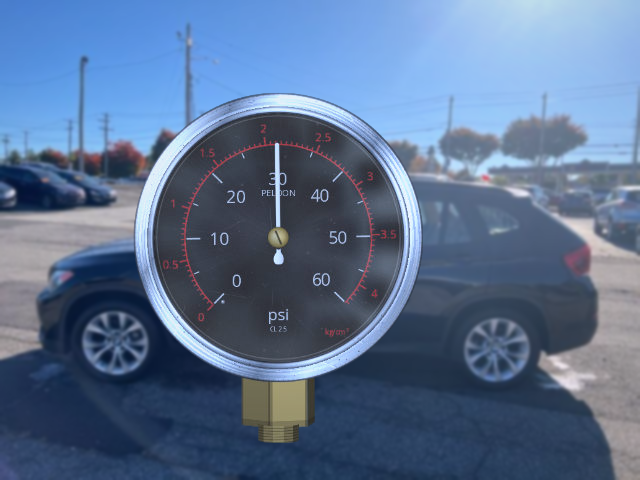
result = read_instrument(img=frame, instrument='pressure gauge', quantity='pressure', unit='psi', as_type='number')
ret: 30 psi
